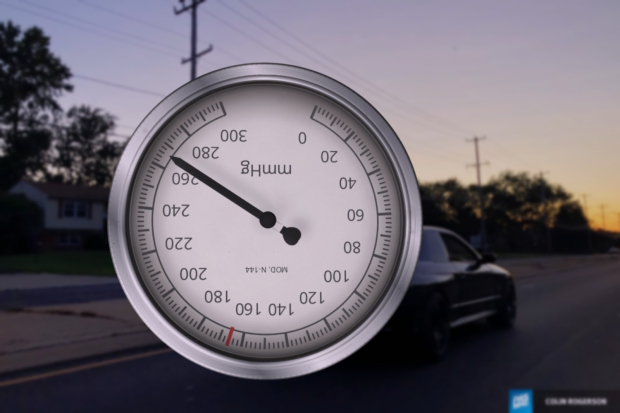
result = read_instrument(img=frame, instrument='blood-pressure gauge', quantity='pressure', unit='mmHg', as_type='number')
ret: 266 mmHg
